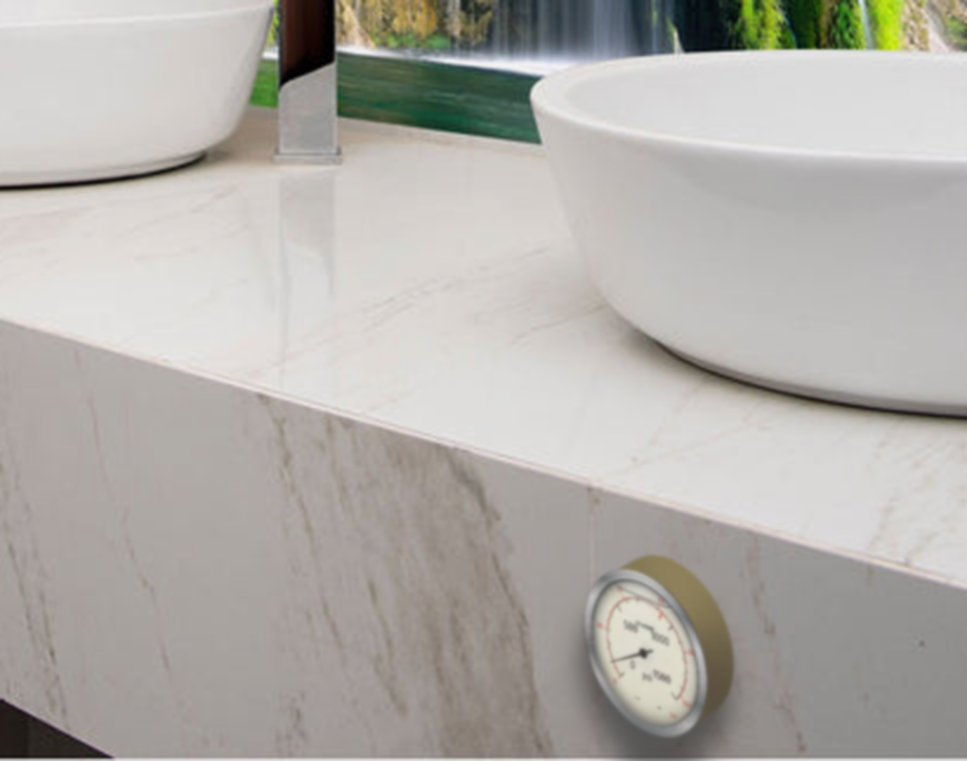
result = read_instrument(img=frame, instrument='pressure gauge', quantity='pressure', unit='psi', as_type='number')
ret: 100 psi
